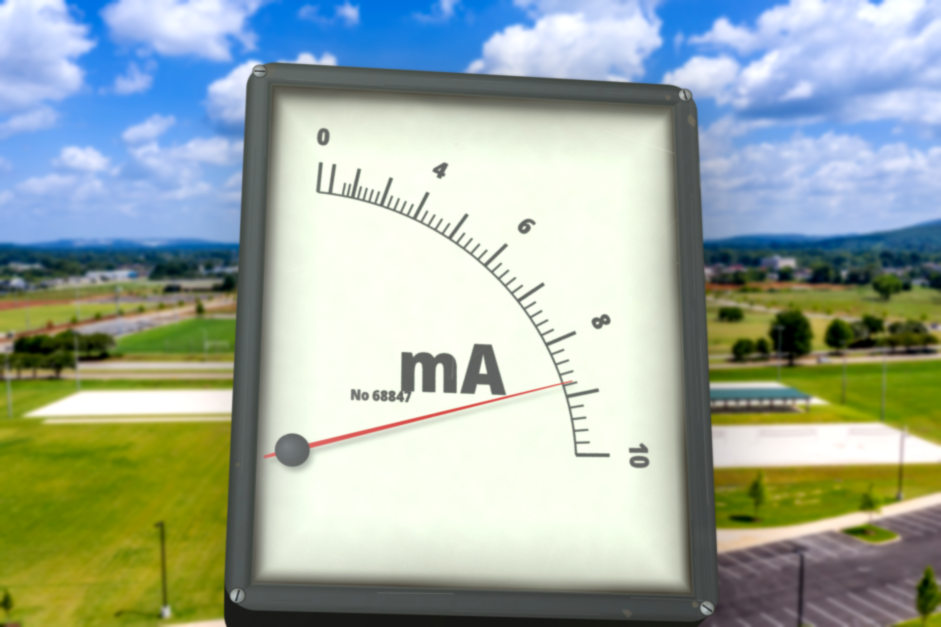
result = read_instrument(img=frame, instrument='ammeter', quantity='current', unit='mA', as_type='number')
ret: 8.8 mA
